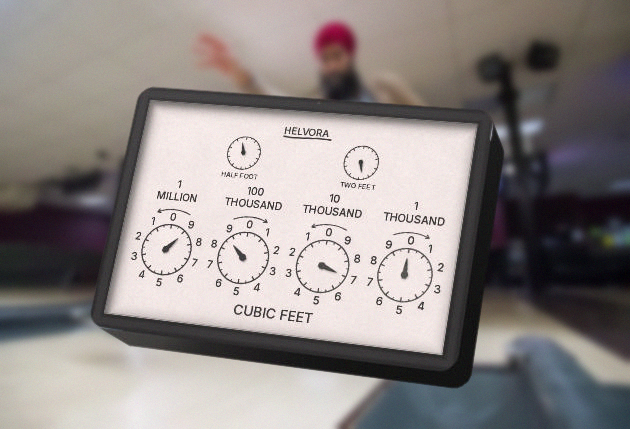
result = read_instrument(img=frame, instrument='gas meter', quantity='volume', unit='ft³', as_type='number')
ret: 887000 ft³
